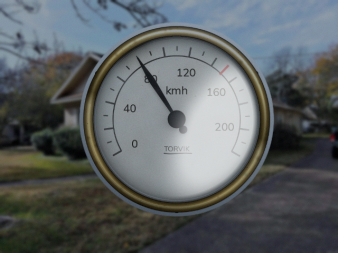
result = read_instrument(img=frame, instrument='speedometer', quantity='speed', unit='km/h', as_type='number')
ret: 80 km/h
